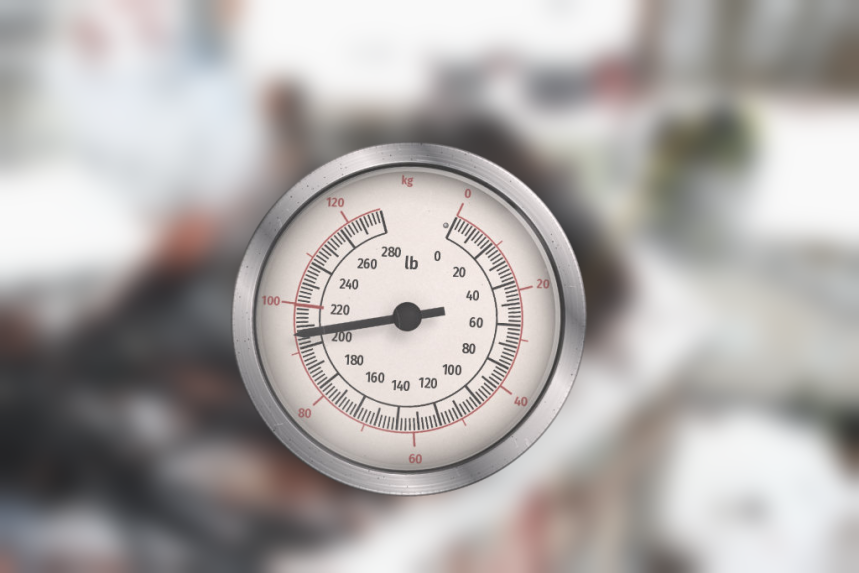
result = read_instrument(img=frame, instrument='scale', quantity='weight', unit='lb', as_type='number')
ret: 206 lb
